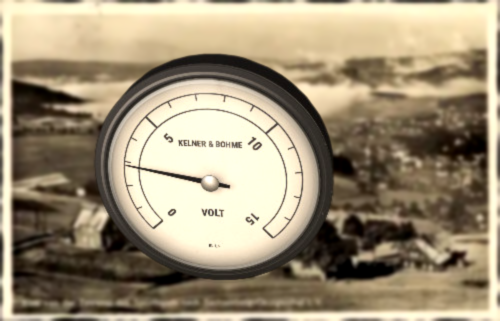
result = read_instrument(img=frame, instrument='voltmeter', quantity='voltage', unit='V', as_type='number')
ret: 3 V
